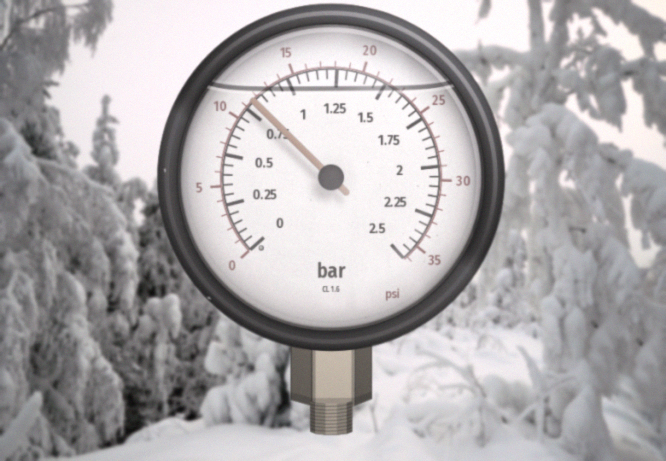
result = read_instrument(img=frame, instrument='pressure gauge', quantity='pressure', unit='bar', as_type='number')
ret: 0.8 bar
